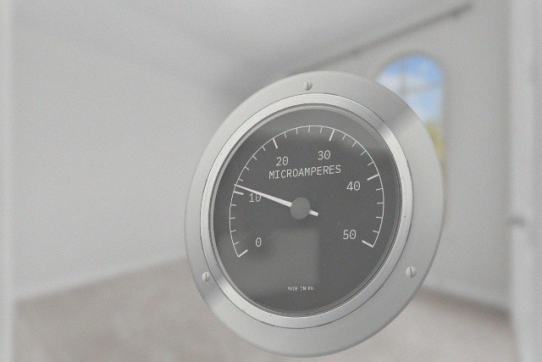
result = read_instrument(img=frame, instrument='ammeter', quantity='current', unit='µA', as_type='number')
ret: 11 µA
